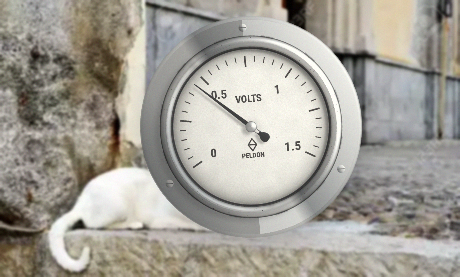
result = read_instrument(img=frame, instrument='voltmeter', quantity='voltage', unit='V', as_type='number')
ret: 0.45 V
